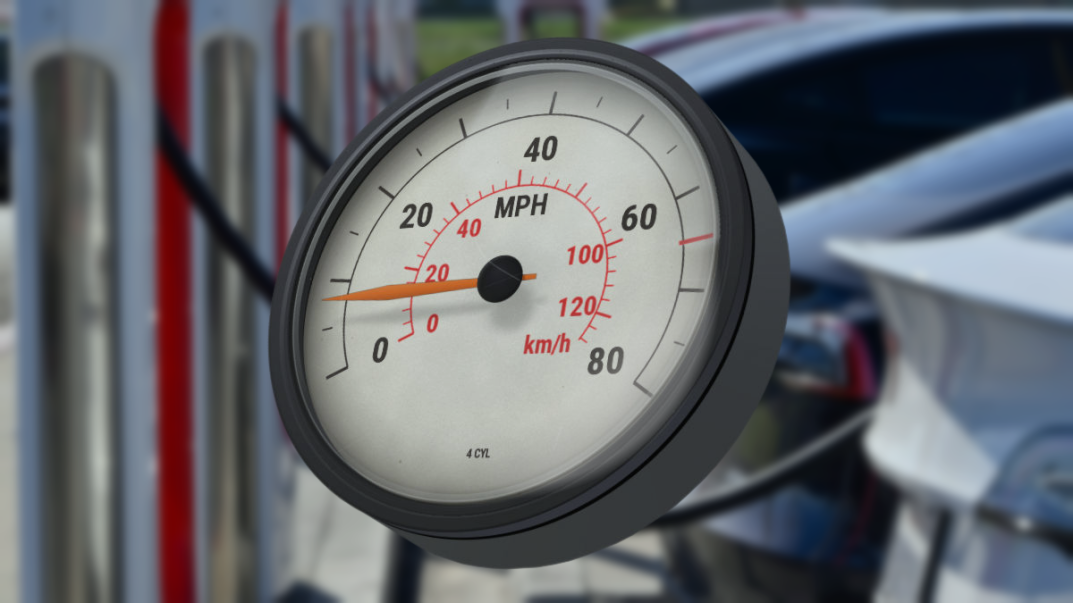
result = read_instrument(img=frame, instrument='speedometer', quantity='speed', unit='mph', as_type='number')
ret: 7.5 mph
